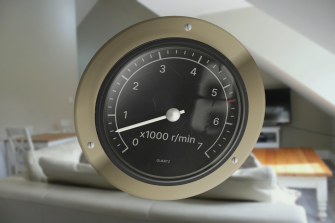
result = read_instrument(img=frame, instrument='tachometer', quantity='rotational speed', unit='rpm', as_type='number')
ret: 600 rpm
